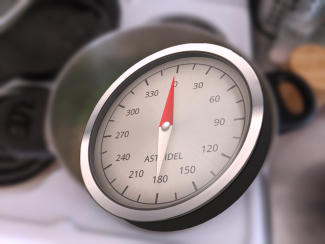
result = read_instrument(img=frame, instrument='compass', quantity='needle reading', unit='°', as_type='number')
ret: 0 °
